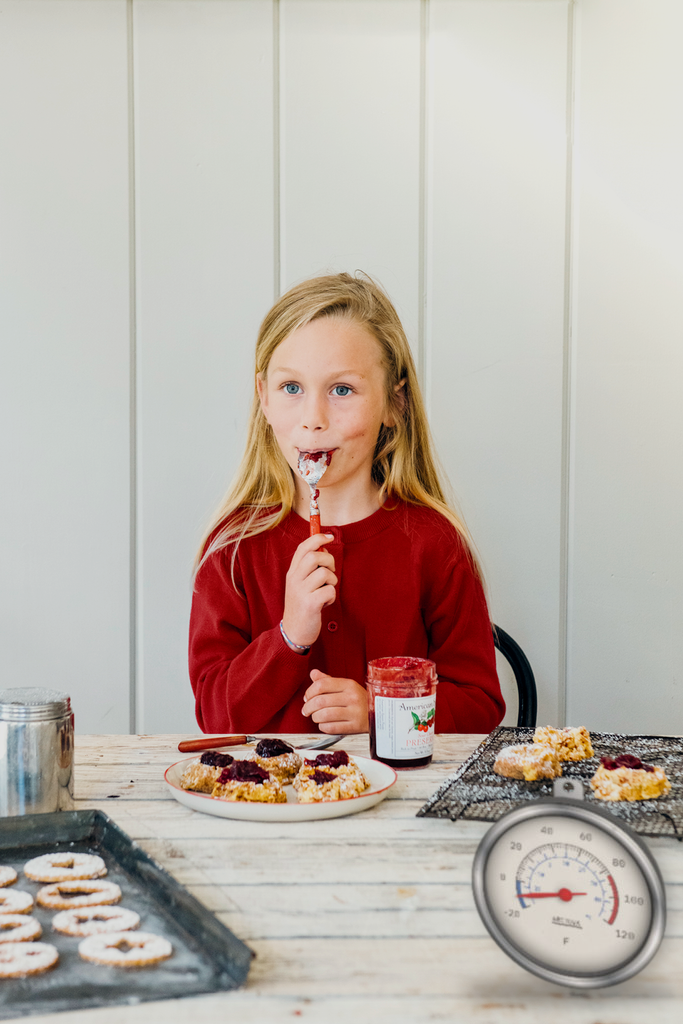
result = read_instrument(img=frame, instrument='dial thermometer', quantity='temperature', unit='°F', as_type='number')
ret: -10 °F
